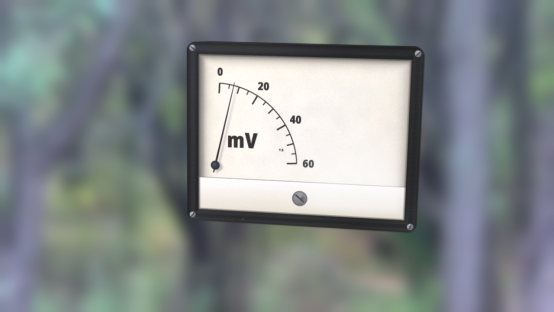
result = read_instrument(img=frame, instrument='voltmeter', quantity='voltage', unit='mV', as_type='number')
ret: 7.5 mV
